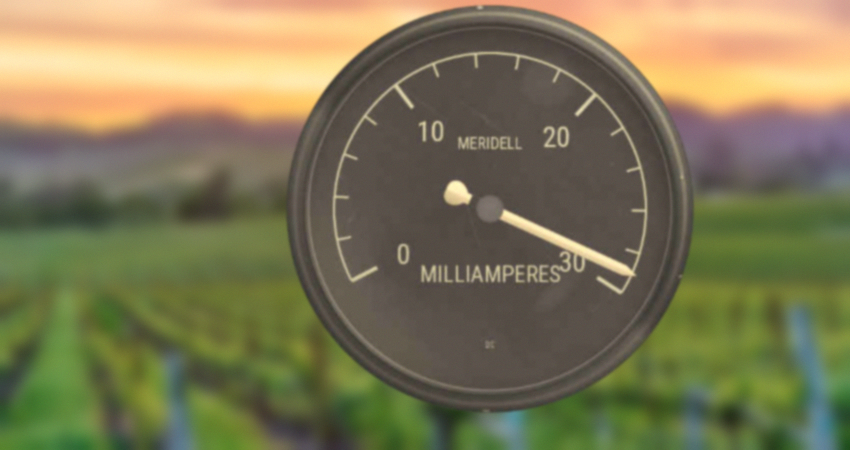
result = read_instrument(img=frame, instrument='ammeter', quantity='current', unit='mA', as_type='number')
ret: 29 mA
